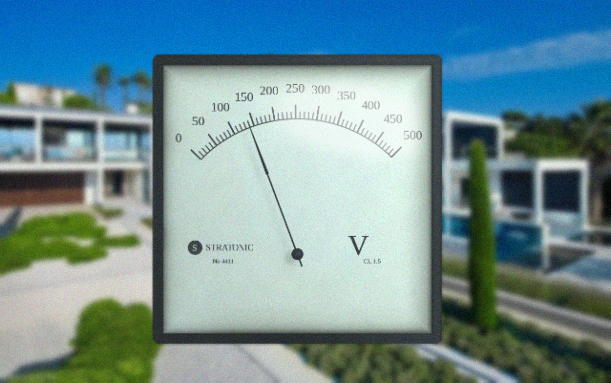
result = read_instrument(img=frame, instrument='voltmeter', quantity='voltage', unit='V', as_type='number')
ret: 140 V
